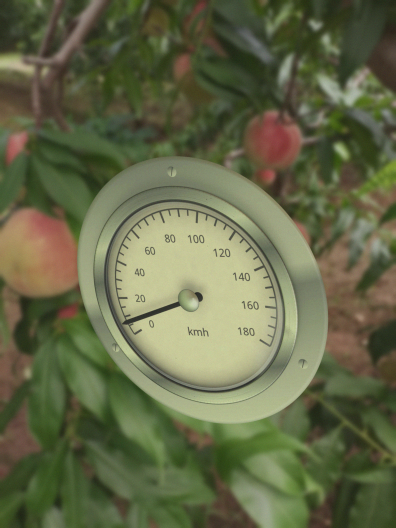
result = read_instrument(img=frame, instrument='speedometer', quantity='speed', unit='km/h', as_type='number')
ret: 7.5 km/h
